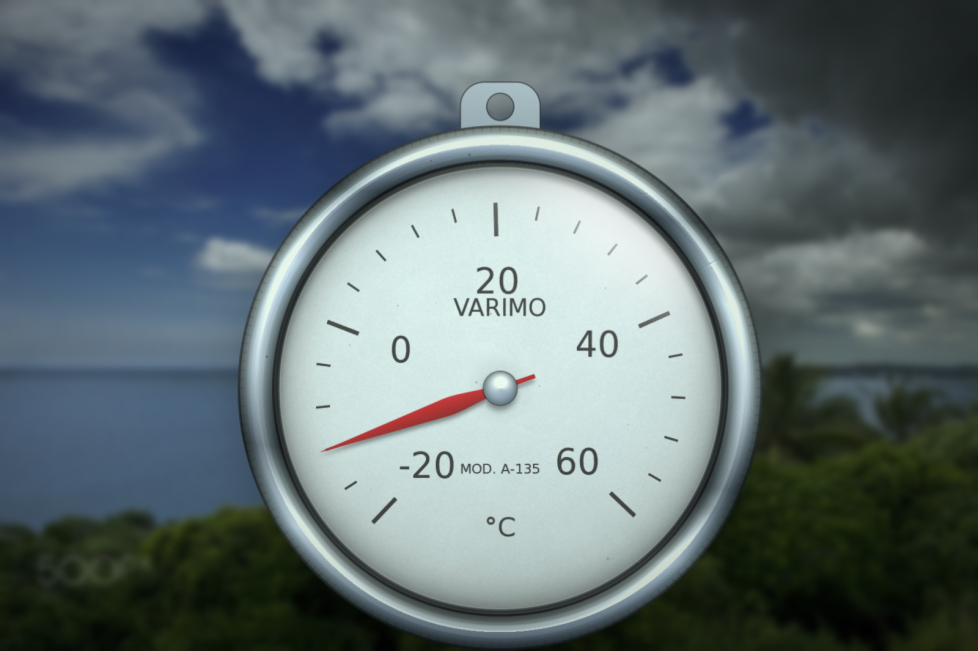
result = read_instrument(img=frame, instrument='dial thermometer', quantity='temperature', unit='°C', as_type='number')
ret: -12 °C
